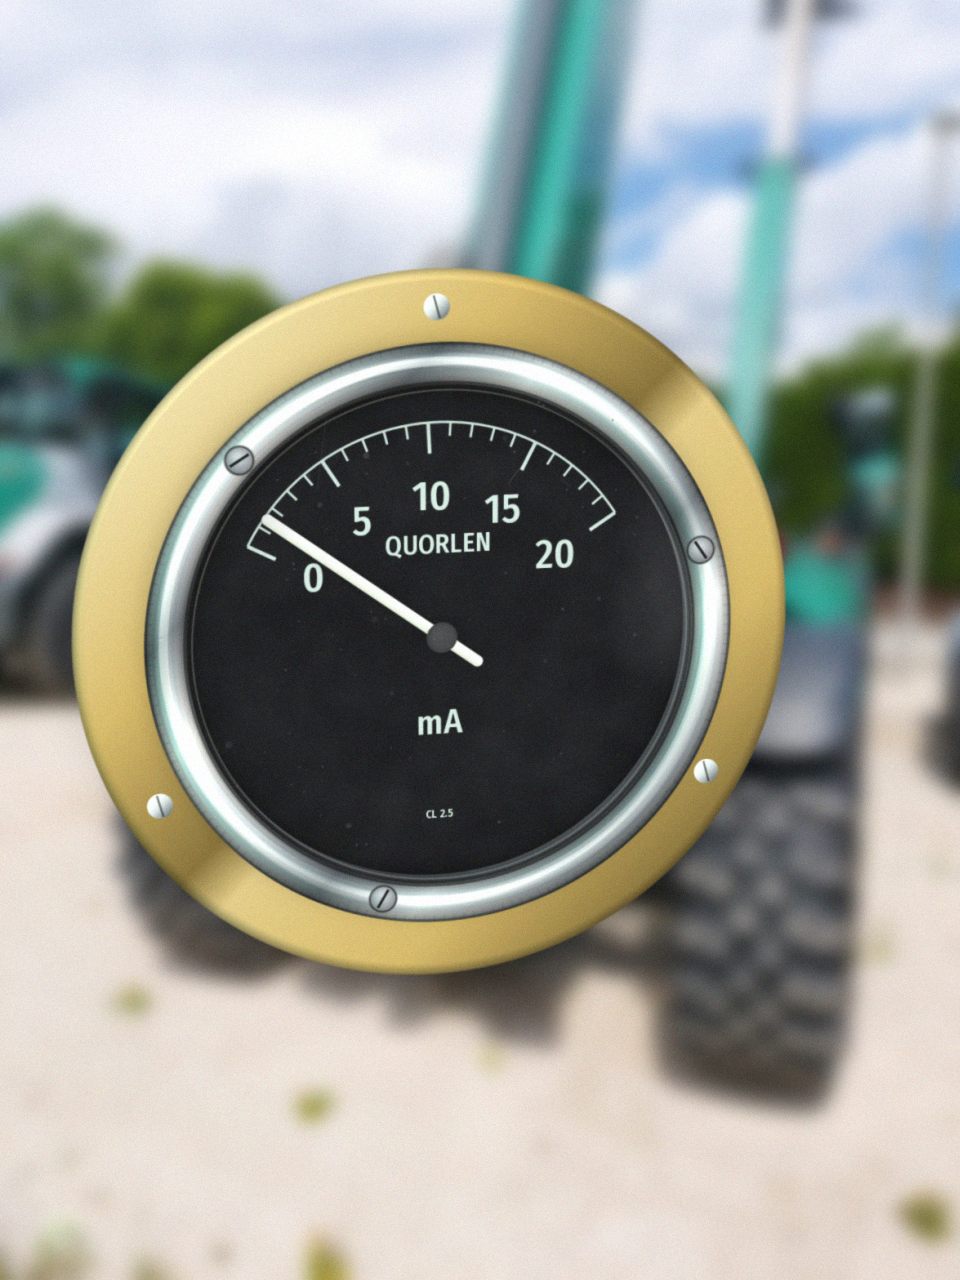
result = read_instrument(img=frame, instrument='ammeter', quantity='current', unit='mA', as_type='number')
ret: 1.5 mA
